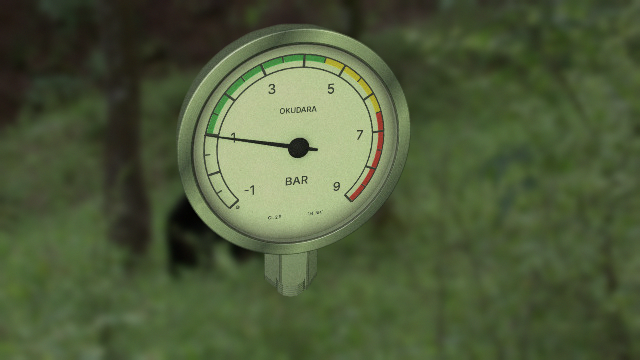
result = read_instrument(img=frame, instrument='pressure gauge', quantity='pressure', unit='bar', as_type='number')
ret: 1 bar
